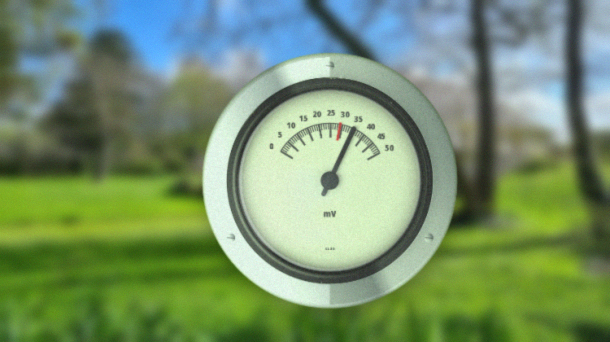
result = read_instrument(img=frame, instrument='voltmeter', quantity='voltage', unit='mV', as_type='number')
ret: 35 mV
